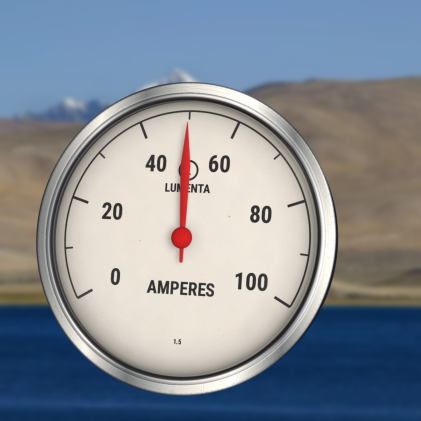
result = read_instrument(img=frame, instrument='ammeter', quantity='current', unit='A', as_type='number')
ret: 50 A
